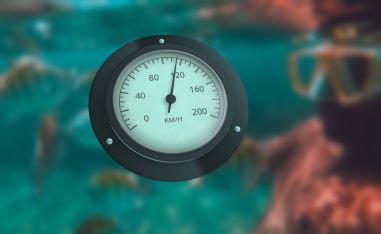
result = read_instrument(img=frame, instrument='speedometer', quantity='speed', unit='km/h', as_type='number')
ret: 115 km/h
